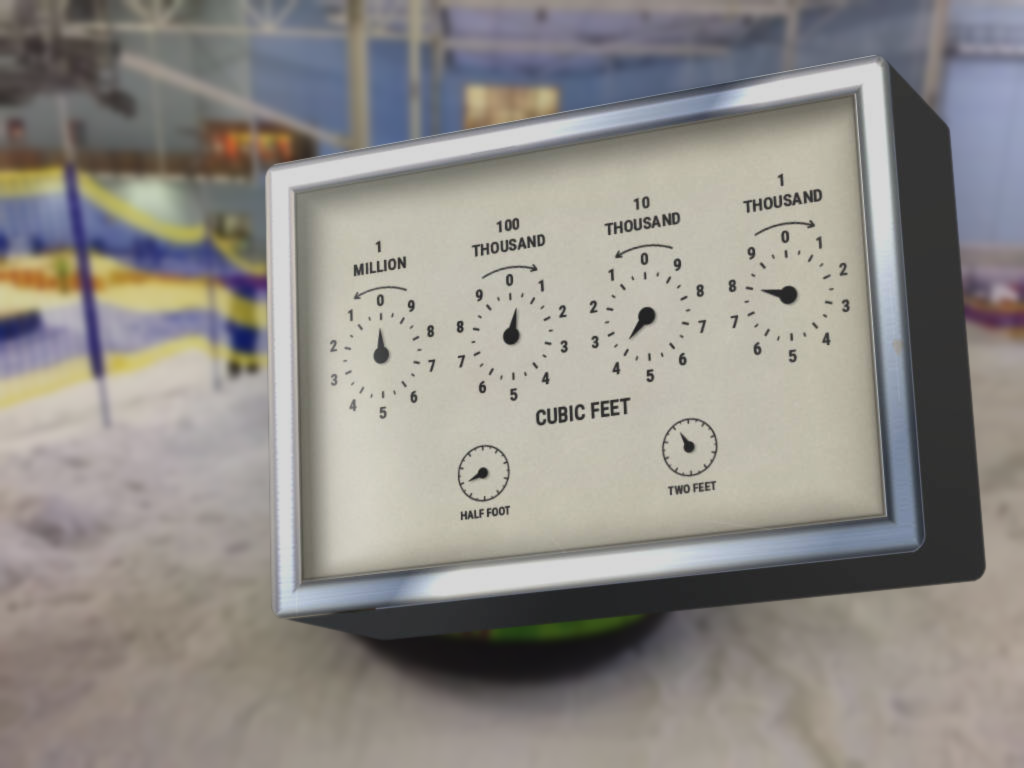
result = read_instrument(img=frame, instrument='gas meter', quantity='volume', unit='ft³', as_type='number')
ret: 3800 ft³
